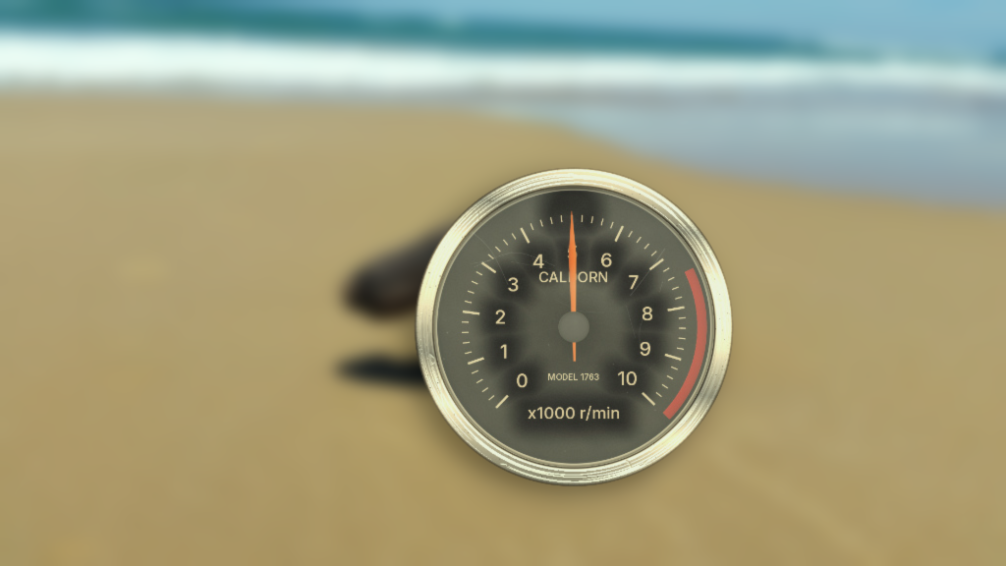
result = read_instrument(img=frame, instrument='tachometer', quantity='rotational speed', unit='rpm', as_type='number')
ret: 5000 rpm
